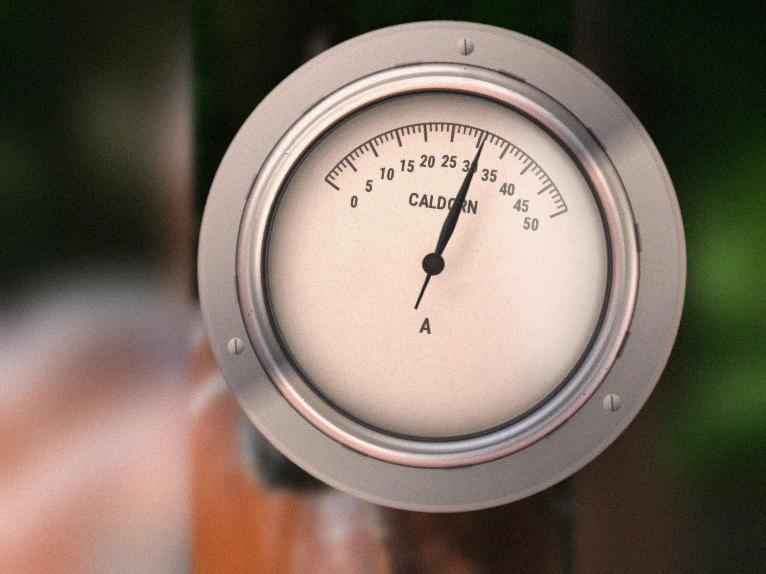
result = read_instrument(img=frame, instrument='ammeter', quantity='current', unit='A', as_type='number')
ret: 31 A
